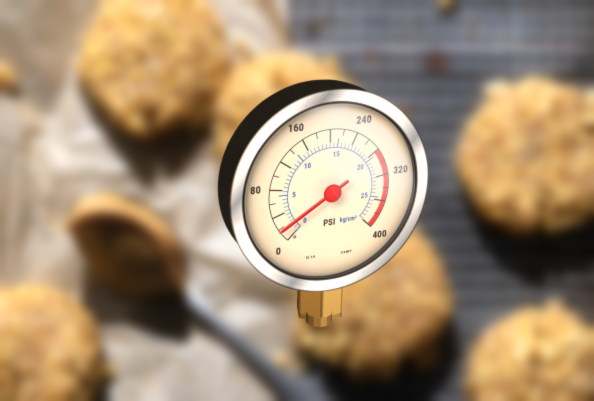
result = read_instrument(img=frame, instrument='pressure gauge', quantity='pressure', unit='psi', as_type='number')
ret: 20 psi
